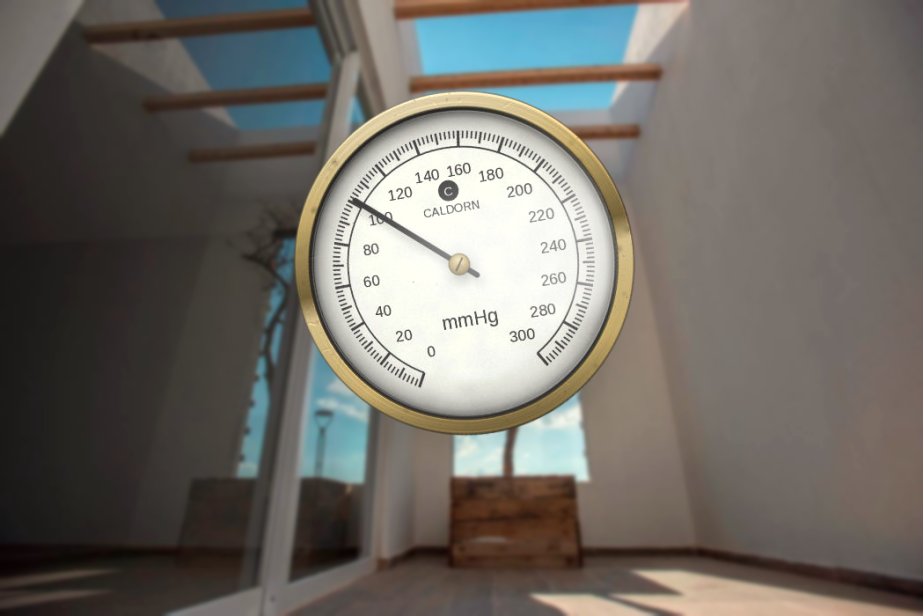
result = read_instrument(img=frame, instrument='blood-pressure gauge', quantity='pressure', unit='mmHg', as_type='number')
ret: 102 mmHg
